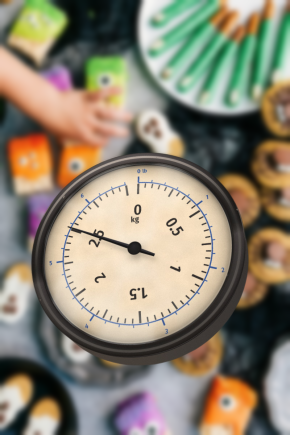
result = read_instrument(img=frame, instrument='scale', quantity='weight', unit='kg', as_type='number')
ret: 2.5 kg
